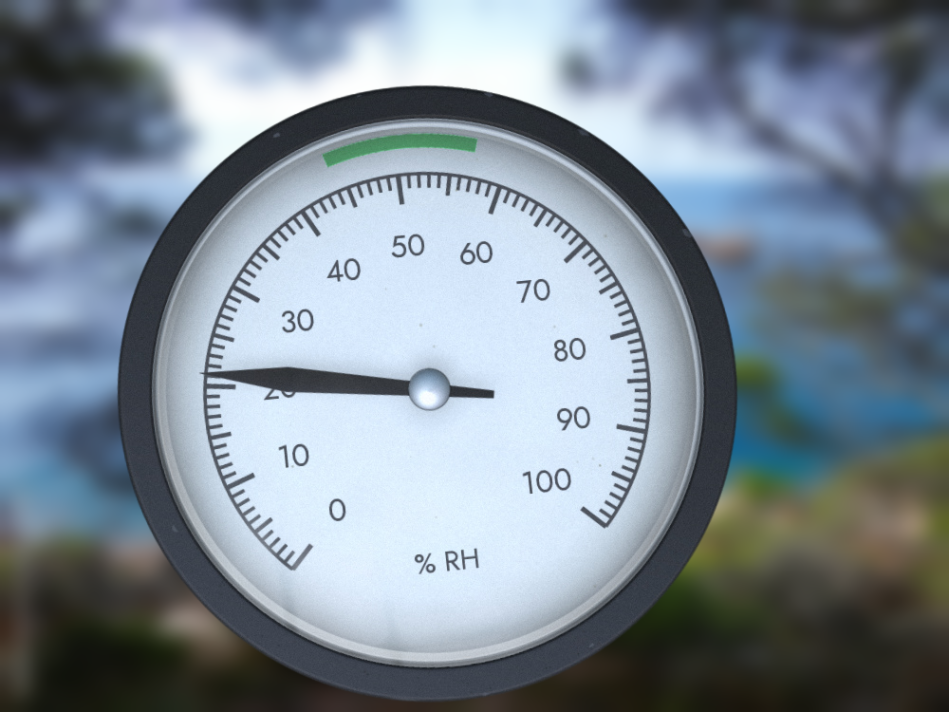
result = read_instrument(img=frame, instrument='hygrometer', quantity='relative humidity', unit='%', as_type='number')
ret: 21 %
